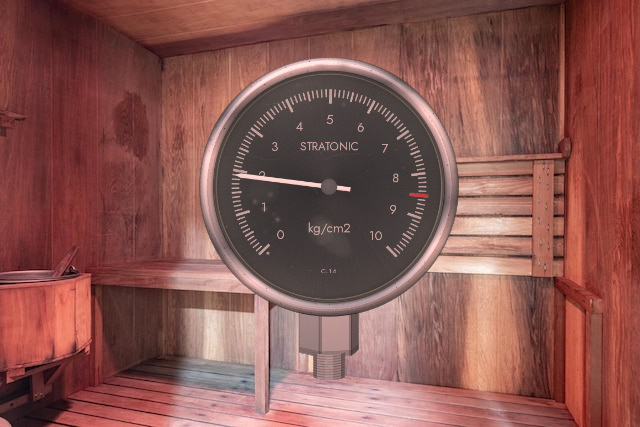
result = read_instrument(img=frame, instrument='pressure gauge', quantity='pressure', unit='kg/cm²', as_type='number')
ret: 1.9 kg/cm²
